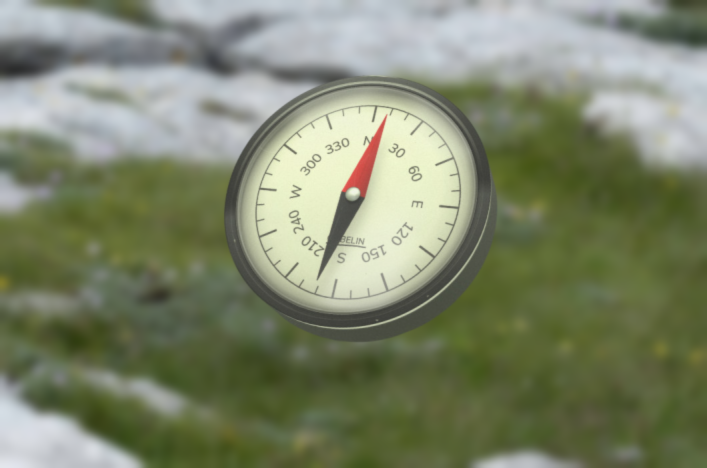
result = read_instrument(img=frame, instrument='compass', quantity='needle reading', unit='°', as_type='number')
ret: 10 °
